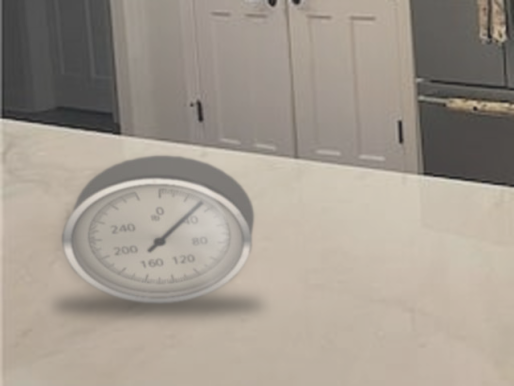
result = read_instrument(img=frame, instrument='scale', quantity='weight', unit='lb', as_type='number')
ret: 30 lb
